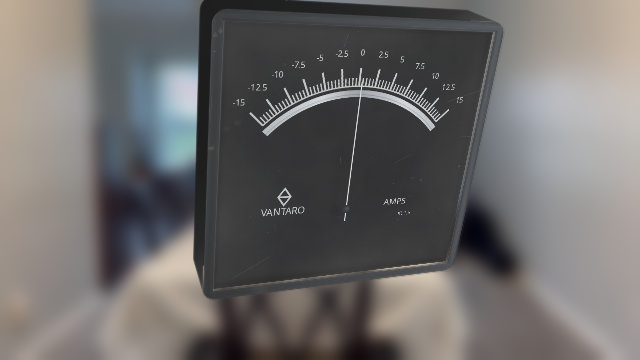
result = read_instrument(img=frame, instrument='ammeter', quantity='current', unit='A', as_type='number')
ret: 0 A
